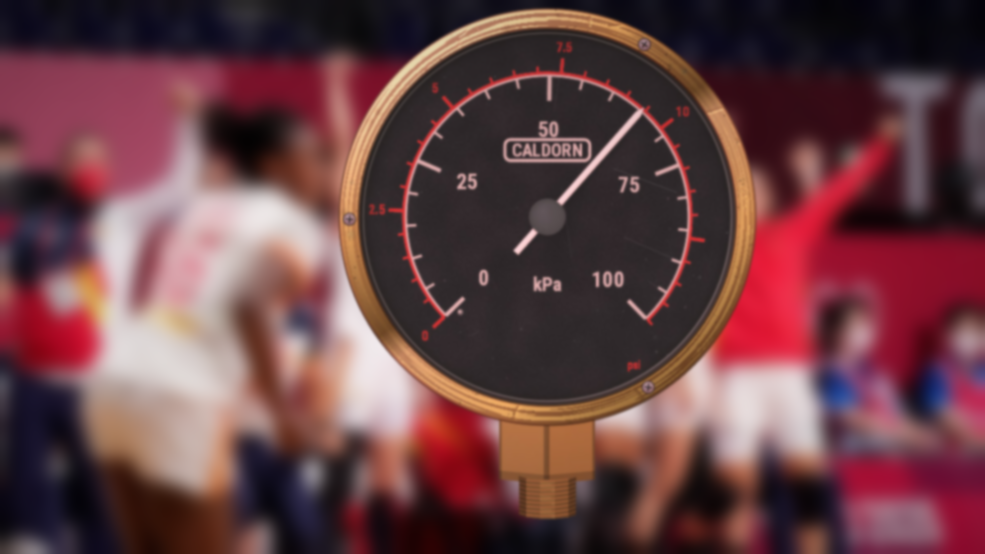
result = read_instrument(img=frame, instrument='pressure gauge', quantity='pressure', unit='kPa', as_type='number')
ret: 65 kPa
